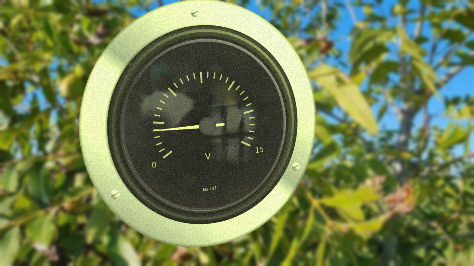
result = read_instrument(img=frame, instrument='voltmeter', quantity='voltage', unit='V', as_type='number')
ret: 2 V
